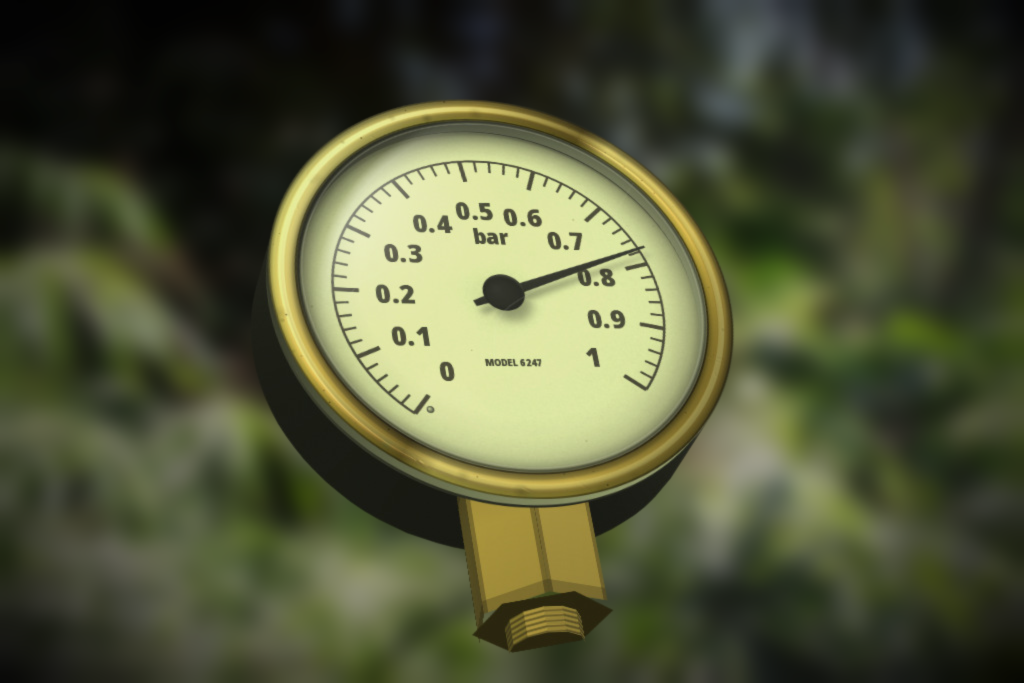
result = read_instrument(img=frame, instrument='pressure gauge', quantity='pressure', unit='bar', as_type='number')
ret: 0.78 bar
